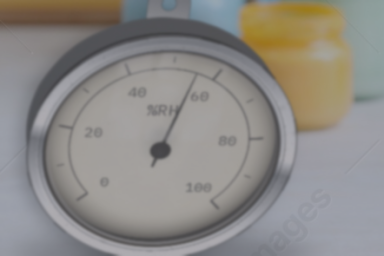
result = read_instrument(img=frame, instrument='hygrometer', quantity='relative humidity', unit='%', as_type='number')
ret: 55 %
